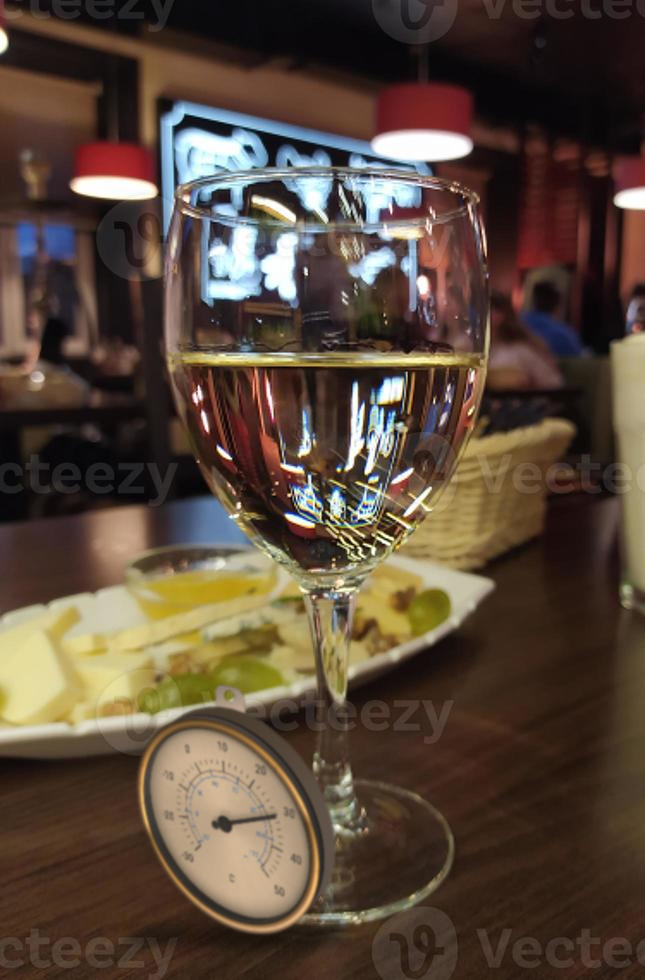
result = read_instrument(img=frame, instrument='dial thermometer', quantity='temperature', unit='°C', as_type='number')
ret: 30 °C
